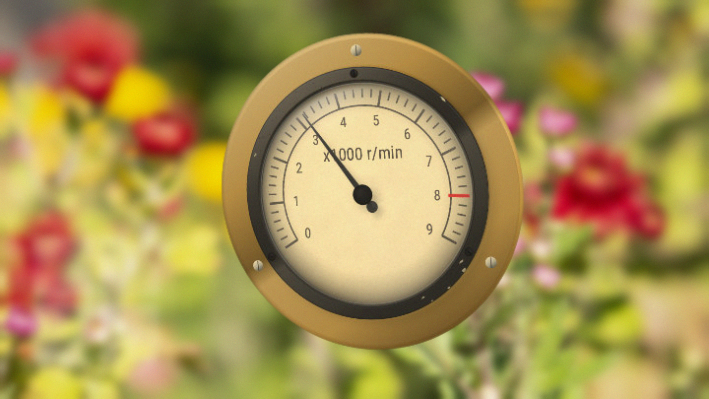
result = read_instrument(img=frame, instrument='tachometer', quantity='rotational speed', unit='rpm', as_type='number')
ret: 3200 rpm
